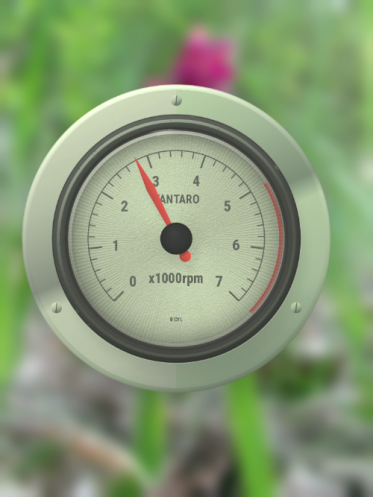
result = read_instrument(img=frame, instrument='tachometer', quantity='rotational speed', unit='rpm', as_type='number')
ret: 2800 rpm
